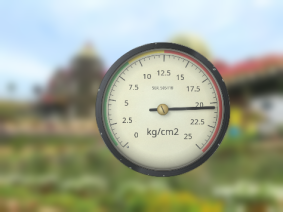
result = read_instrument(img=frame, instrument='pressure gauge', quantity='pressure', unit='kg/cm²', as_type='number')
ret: 20.5 kg/cm²
